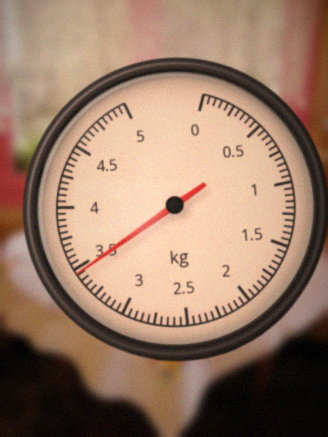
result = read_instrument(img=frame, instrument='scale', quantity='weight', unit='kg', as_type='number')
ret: 3.45 kg
